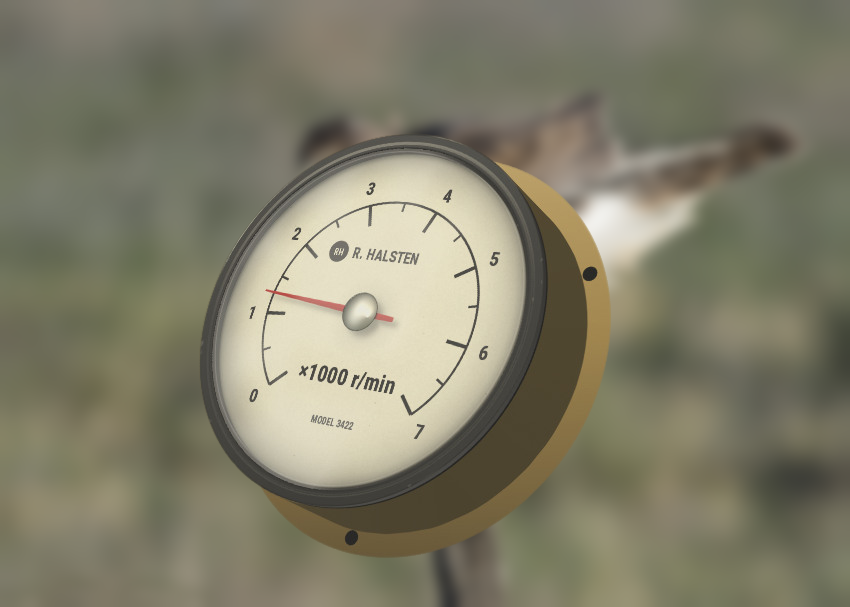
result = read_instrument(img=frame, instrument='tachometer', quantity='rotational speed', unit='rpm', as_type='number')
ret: 1250 rpm
